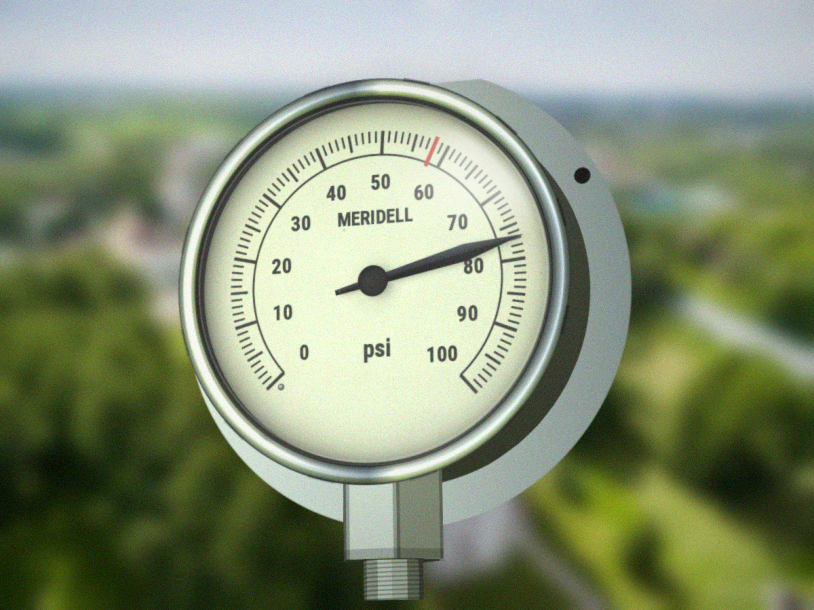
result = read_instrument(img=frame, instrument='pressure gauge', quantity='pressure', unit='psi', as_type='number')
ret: 77 psi
